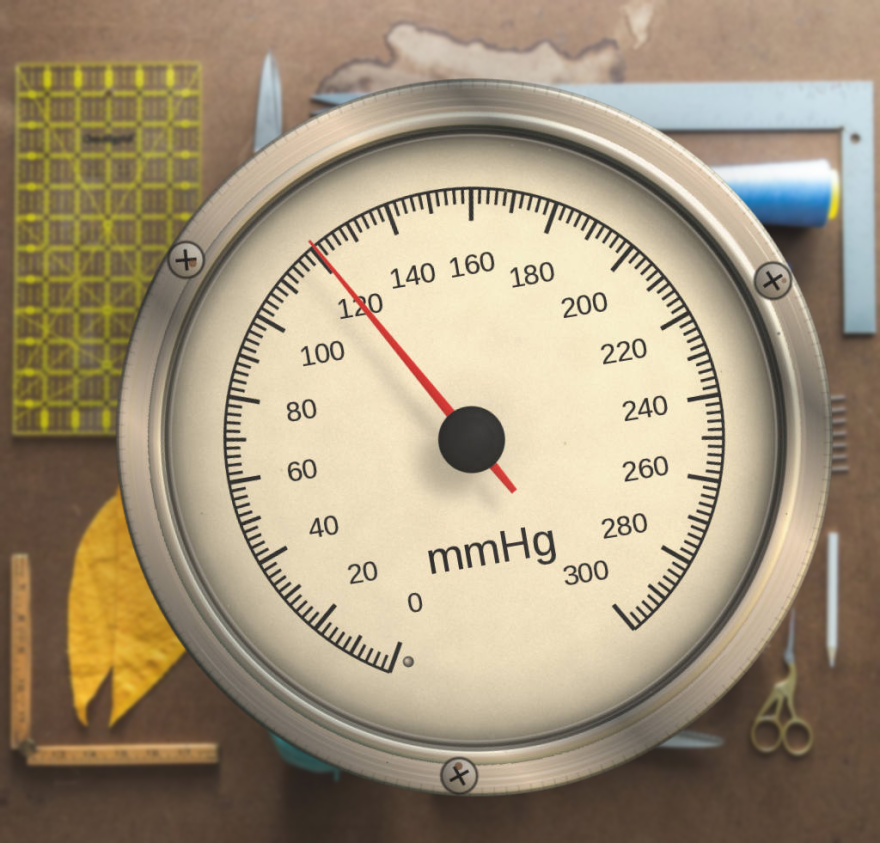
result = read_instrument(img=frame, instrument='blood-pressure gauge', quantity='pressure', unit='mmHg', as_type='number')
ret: 121 mmHg
